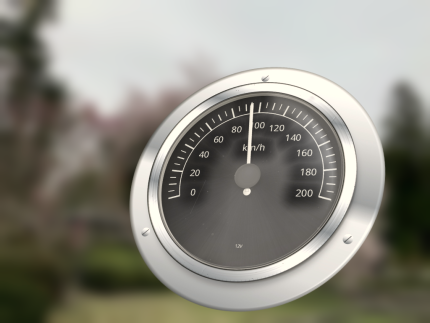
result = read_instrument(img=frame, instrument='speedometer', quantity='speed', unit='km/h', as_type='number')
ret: 95 km/h
